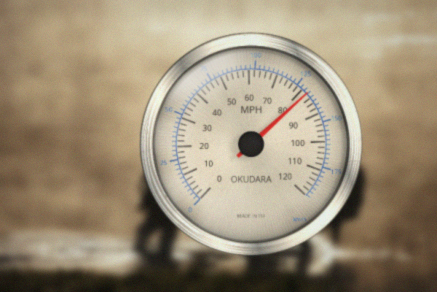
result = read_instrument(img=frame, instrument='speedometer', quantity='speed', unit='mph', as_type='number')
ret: 82 mph
